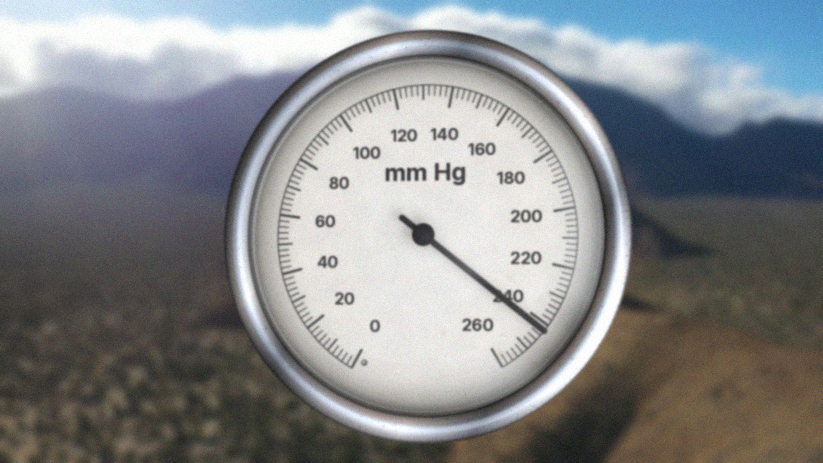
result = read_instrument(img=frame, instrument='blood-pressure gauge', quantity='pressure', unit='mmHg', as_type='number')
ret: 242 mmHg
